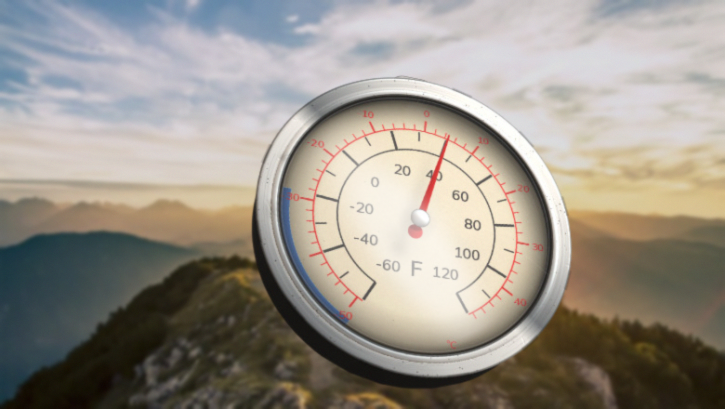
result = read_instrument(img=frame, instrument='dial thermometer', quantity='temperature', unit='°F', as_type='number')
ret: 40 °F
